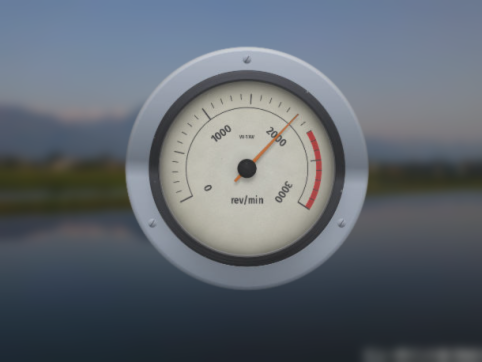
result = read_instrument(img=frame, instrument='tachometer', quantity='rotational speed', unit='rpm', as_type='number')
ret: 2000 rpm
